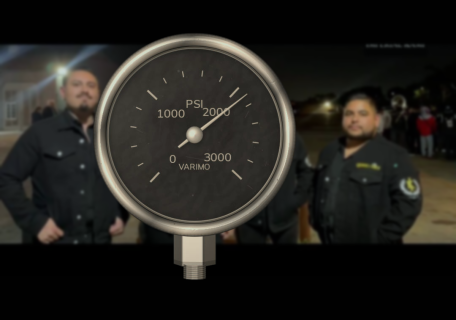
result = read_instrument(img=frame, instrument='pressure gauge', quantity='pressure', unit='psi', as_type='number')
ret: 2100 psi
